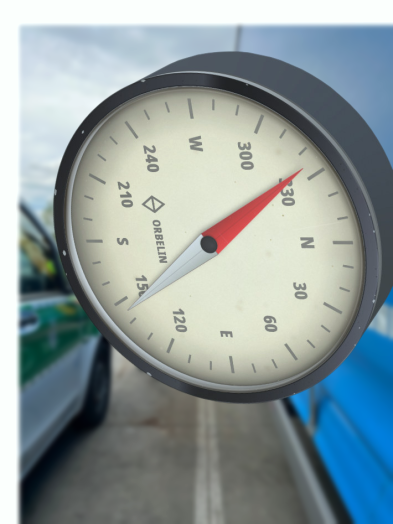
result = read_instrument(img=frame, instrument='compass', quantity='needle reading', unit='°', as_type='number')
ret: 325 °
